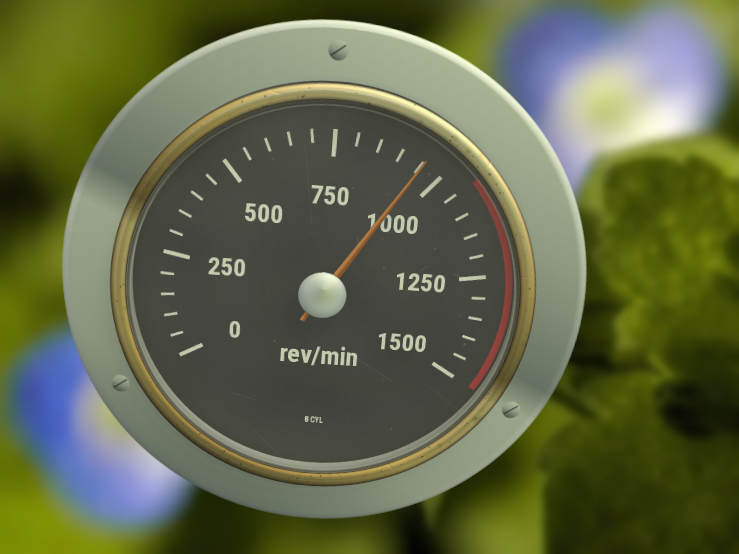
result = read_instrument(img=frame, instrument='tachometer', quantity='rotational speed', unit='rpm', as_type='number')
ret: 950 rpm
